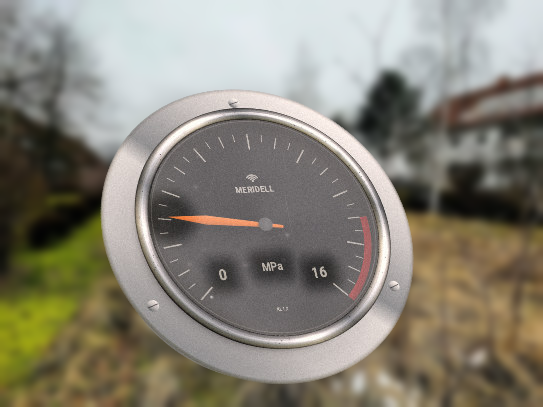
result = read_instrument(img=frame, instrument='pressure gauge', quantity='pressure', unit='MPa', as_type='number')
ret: 3 MPa
